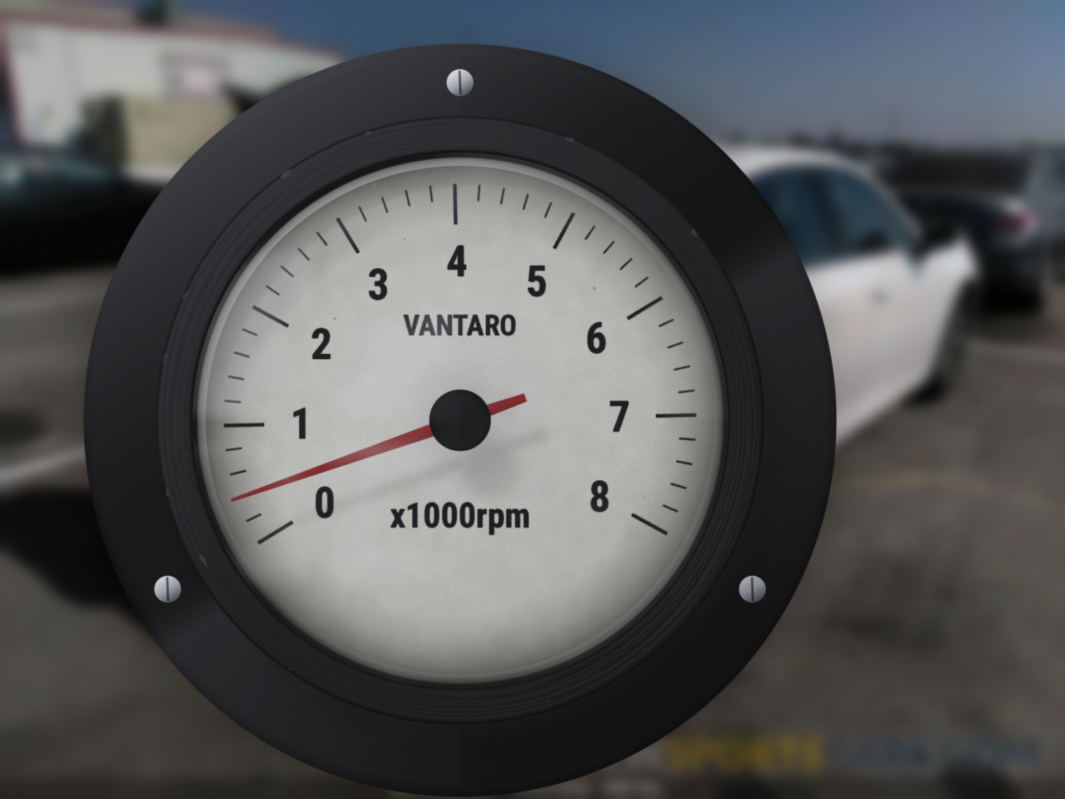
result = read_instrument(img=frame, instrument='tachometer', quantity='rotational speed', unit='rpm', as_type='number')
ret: 400 rpm
